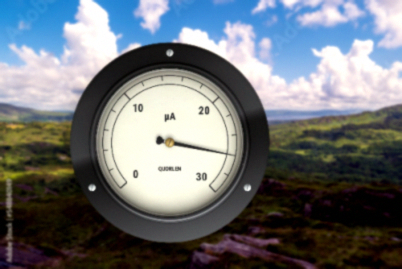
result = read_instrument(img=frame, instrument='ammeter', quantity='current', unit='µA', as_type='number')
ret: 26 µA
